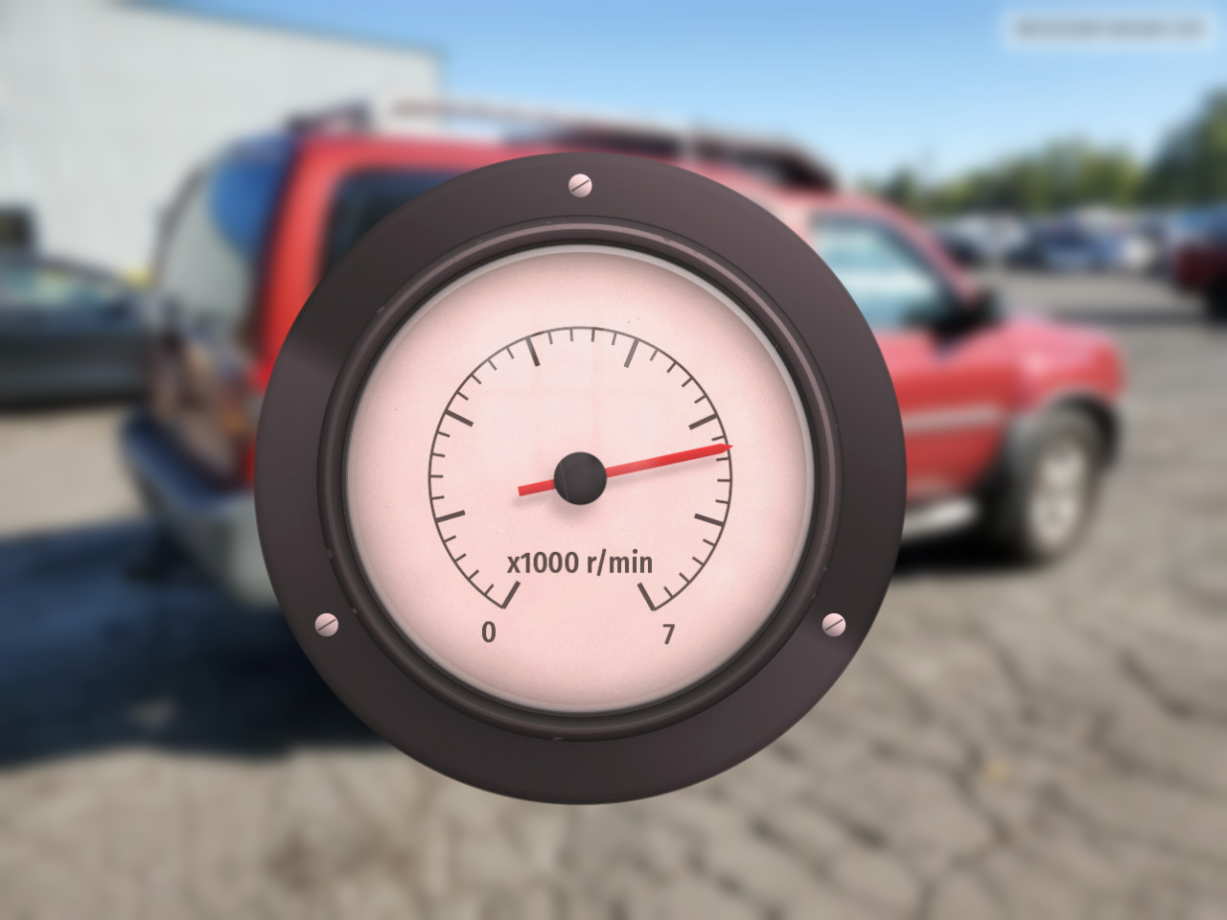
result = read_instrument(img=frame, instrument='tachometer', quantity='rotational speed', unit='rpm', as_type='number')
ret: 5300 rpm
